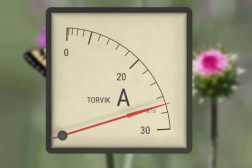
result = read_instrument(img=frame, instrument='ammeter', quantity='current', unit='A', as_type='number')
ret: 27 A
